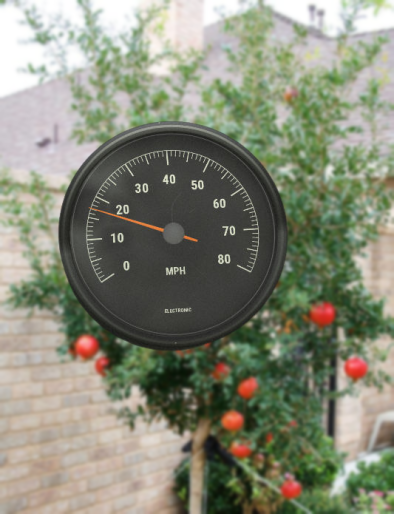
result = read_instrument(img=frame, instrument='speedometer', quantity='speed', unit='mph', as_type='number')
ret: 17 mph
